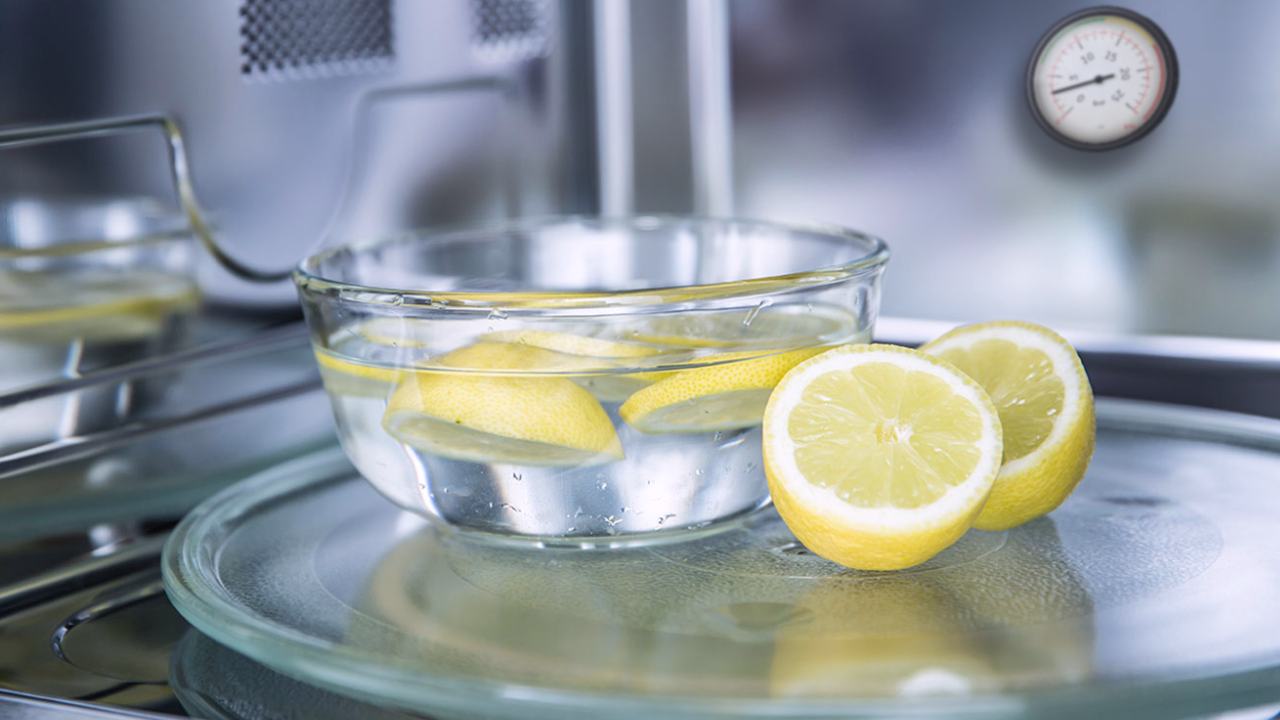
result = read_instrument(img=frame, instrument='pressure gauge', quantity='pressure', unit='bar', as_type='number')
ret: 3 bar
